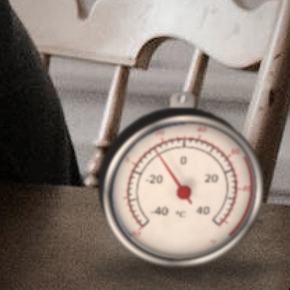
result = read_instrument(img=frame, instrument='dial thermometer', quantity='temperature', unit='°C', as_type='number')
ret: -10 °C
